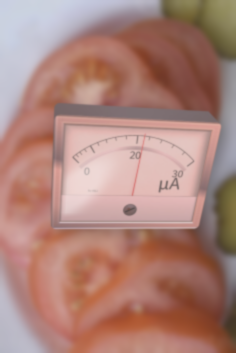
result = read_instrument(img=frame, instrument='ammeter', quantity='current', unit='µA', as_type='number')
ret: 21 µA
